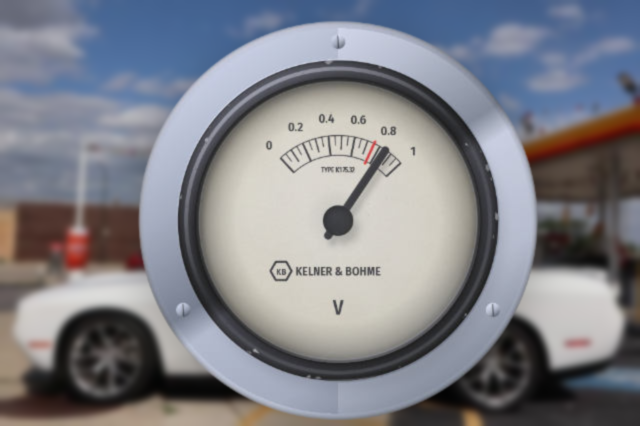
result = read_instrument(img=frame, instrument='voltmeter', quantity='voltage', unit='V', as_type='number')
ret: 0.85 V
